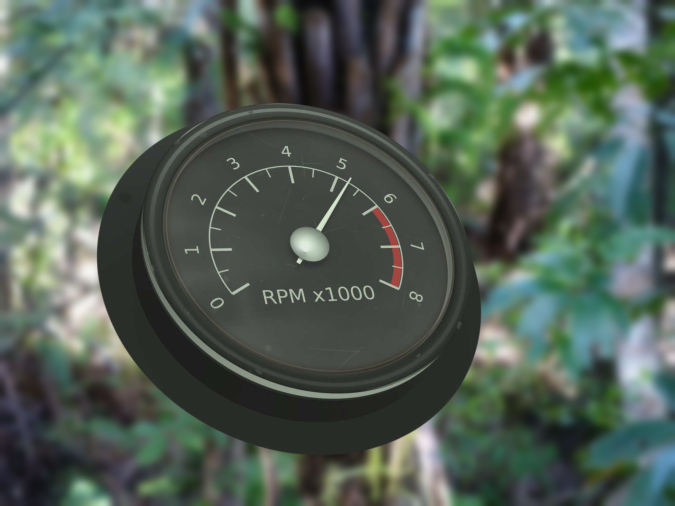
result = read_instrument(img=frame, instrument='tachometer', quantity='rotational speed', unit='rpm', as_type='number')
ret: 5250 rpm
